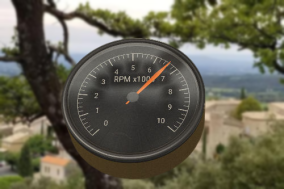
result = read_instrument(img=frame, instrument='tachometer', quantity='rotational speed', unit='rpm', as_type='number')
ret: 6600 rpm
